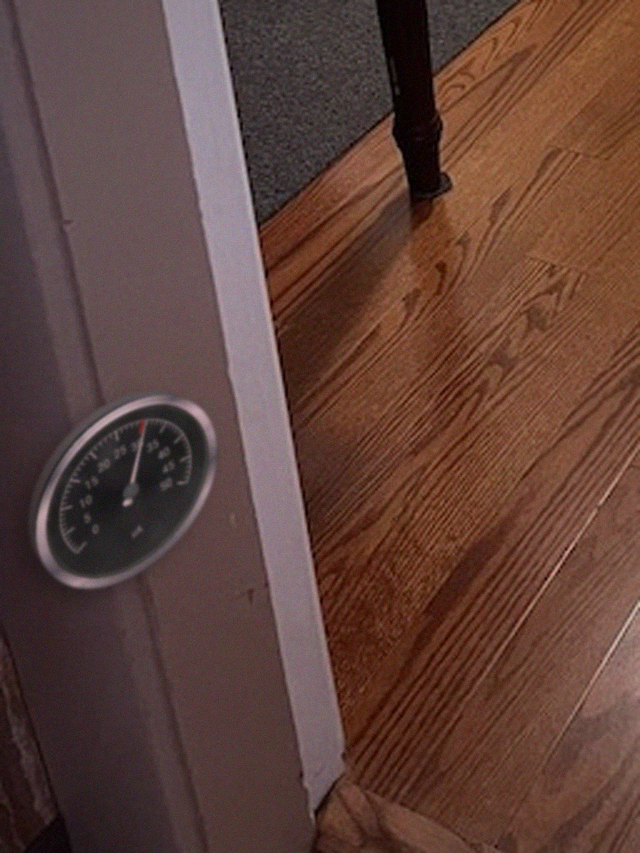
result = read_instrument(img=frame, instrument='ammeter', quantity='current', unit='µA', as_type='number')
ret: 30 µA
